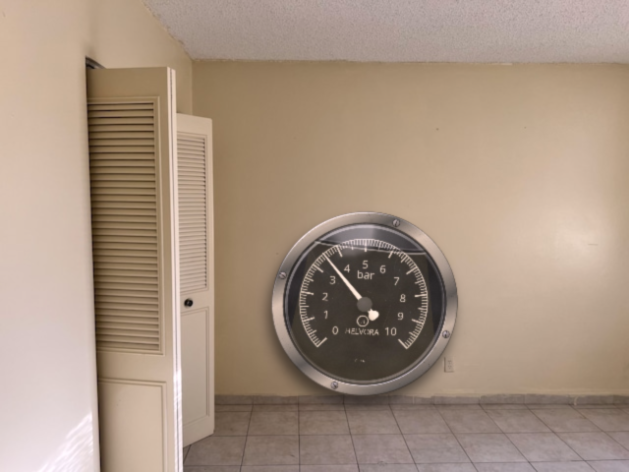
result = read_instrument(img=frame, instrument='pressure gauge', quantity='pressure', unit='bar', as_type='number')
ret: 3.5 bar
